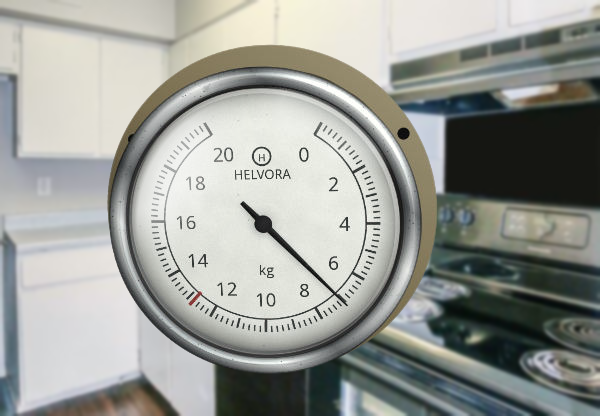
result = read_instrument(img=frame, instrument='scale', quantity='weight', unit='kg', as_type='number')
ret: 7 kg
